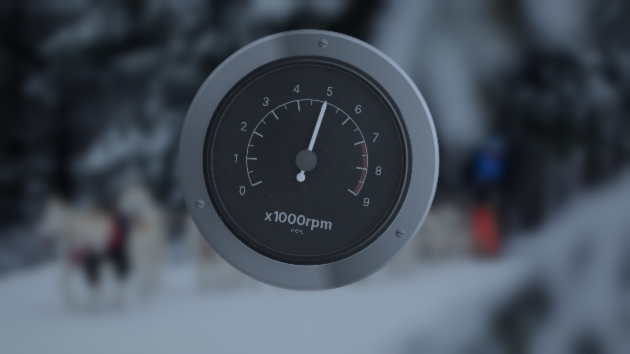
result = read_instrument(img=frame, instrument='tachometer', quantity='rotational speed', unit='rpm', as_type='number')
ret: 5000 rpm
